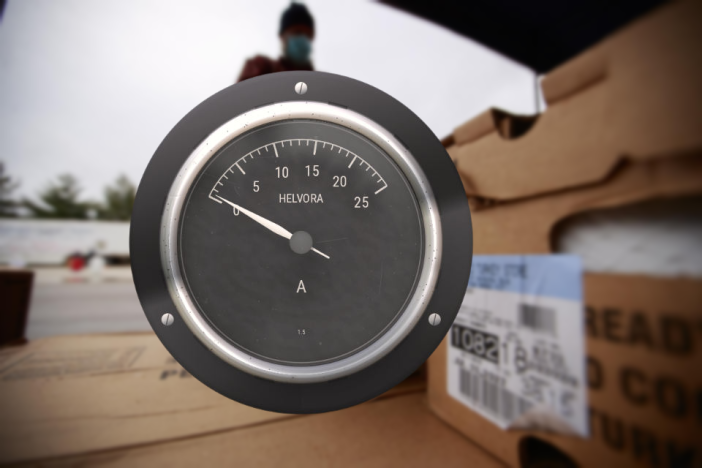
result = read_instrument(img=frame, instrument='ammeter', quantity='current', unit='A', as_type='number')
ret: 0.5 A
